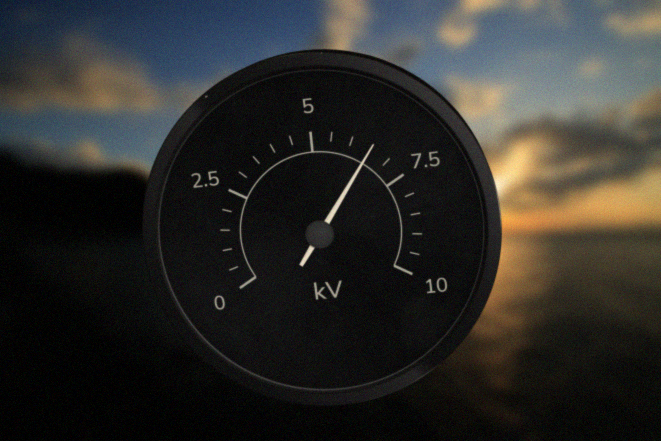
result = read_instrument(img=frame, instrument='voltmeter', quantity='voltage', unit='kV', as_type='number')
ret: 6.5 kV
